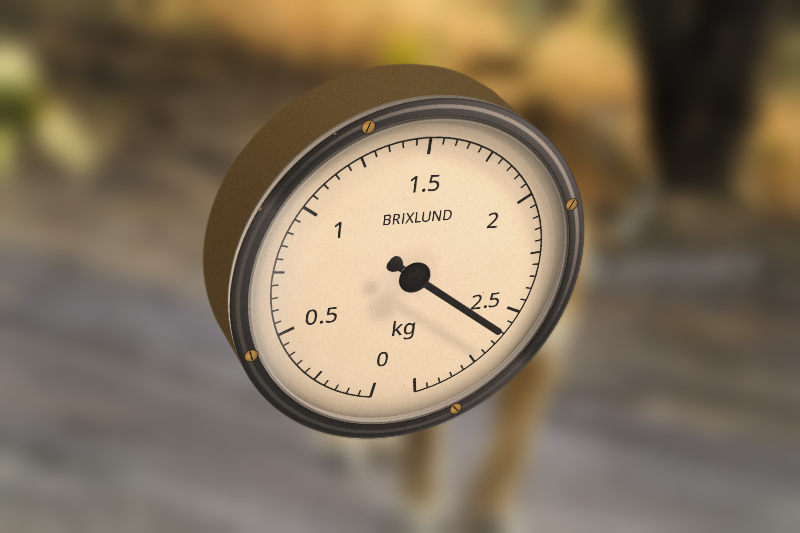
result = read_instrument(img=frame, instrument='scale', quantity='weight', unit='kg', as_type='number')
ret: 2.6 kg
